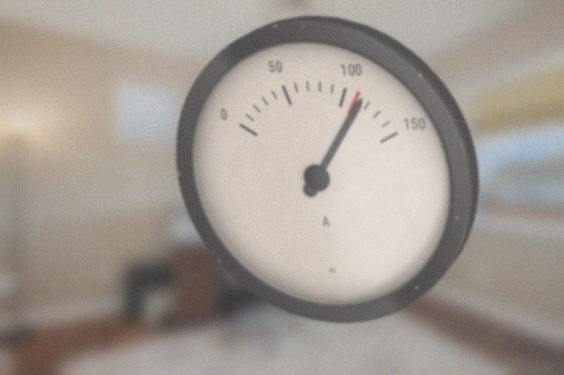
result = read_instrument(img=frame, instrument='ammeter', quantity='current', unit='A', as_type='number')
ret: 115 A
